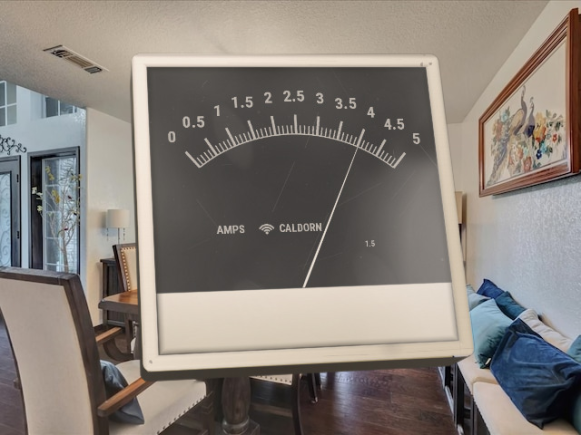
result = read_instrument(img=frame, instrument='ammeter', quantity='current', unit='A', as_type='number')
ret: 4 A
